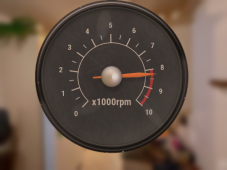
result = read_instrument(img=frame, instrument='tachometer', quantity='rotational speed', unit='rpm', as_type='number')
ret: 8250 rpm
